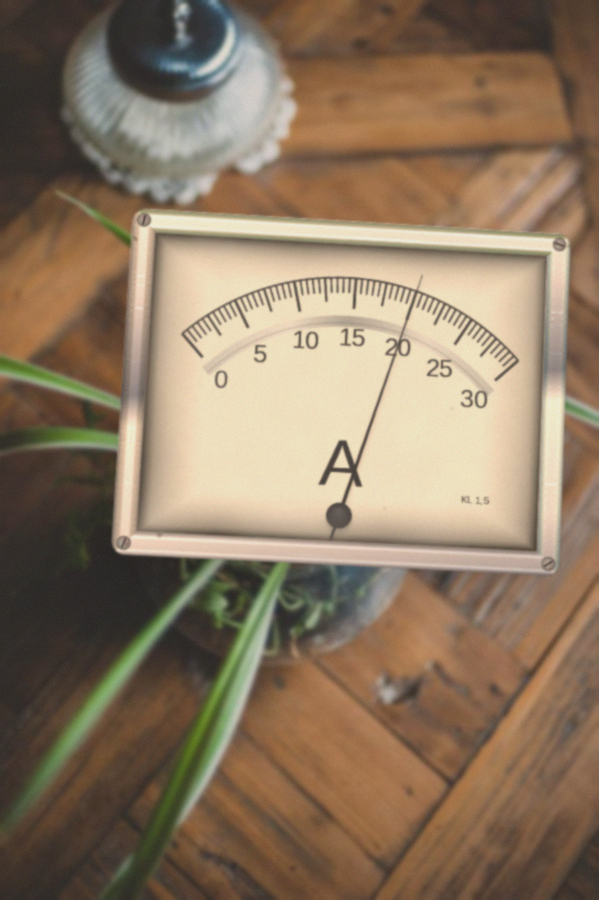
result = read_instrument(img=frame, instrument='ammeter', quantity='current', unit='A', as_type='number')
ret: 20 A
